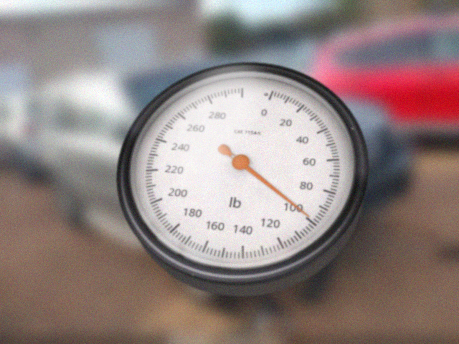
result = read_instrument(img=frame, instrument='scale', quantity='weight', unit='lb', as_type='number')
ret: 100 lb
